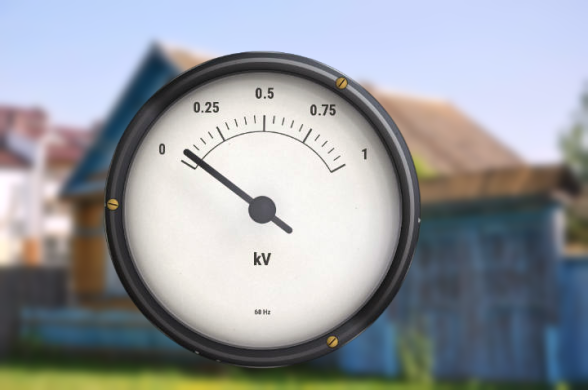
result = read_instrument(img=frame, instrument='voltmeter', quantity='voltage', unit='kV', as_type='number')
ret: 0.05 kV
